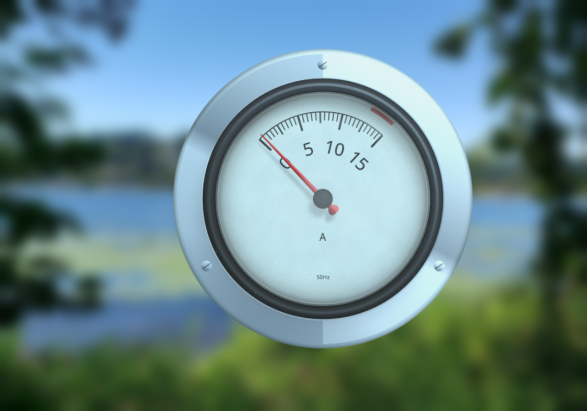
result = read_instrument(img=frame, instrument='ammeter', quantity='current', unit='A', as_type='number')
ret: 0.5 A
